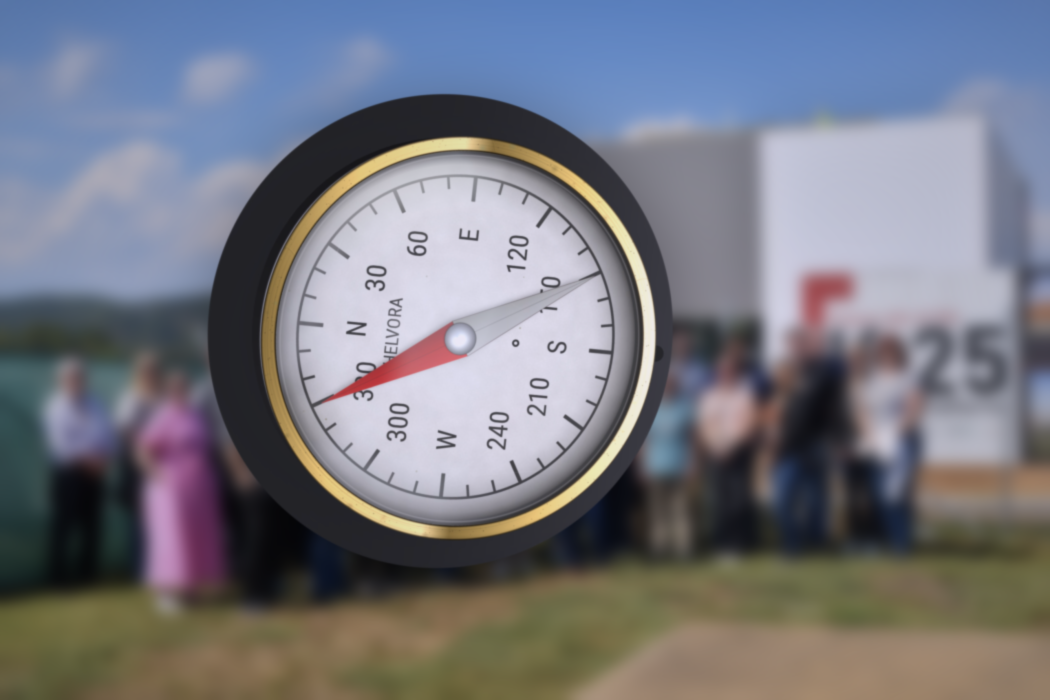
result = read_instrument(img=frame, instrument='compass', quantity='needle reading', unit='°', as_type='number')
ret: 330 °
